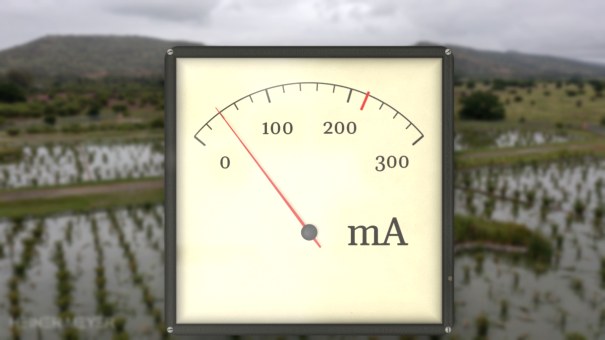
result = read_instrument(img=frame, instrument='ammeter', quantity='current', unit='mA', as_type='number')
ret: 40 mA
